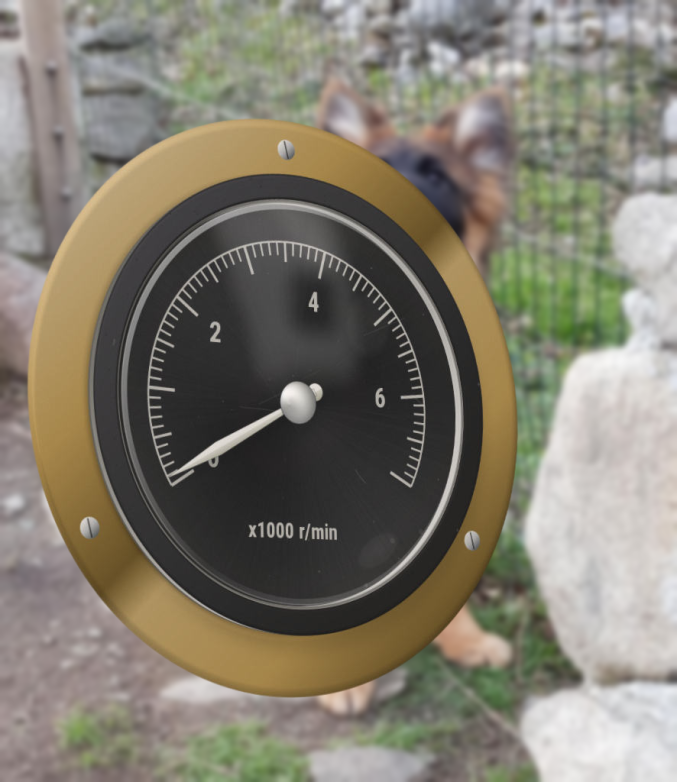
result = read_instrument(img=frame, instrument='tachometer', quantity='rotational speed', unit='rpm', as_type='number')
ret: 100 rpm
